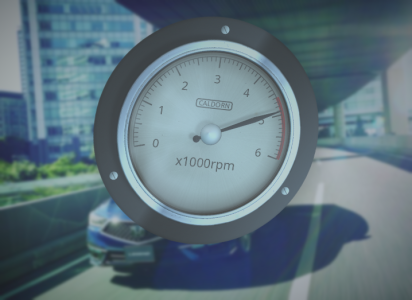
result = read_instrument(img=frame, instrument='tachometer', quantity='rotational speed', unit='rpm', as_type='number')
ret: 4900 rpm
